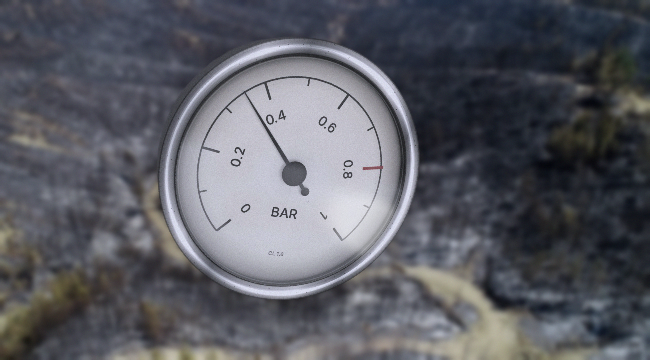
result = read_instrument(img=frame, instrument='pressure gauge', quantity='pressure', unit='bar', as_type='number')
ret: 0.35 bar
